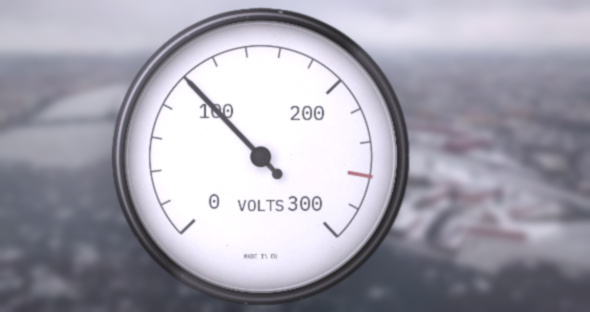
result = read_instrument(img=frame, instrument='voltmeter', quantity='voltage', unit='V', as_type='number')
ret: 100 V
